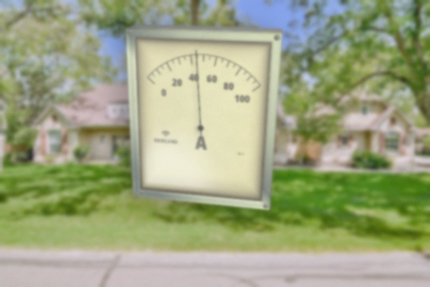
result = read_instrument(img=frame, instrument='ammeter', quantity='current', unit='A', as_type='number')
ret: 45 A
